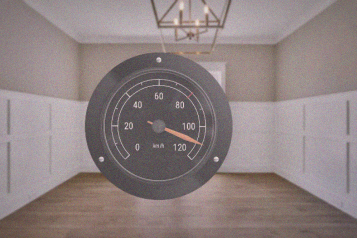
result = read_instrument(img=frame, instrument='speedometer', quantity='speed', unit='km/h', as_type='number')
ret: 110 km/h
